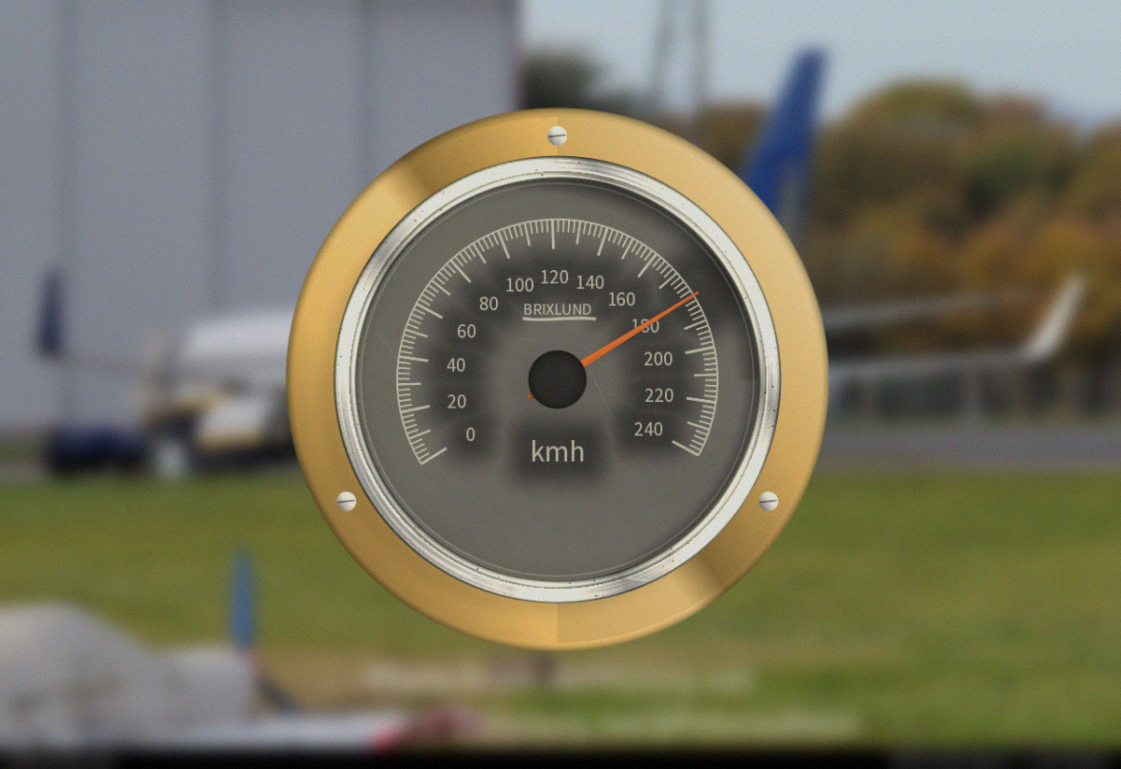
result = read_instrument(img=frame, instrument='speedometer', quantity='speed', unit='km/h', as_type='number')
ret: 180 km/h
